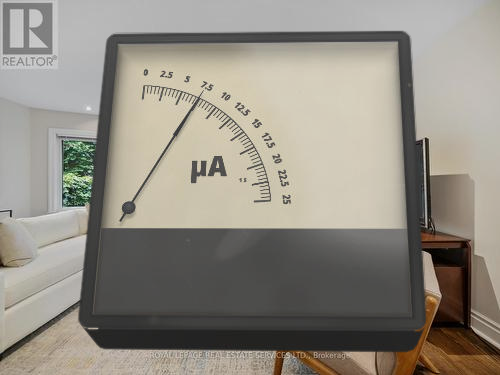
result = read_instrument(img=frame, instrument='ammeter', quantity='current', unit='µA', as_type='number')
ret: 7.5 µA
